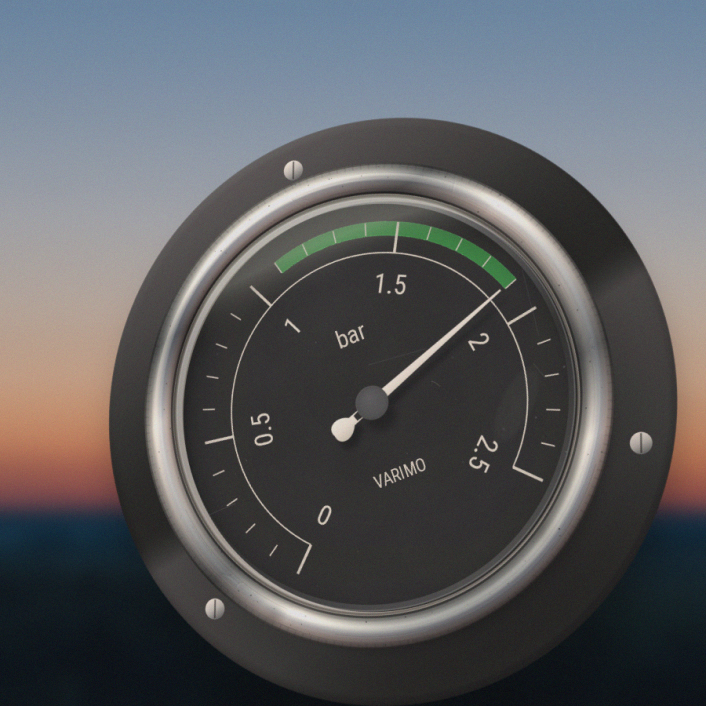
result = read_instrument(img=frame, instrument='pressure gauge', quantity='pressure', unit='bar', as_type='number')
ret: 1.9 bar
